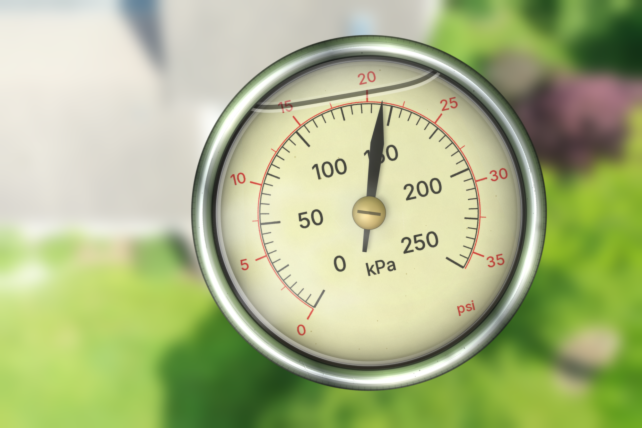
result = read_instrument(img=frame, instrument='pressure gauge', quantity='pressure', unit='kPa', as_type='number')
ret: 145 kPa
